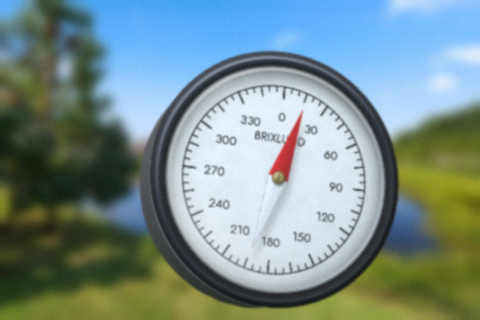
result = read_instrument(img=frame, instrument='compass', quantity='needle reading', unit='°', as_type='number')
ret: 15 °
